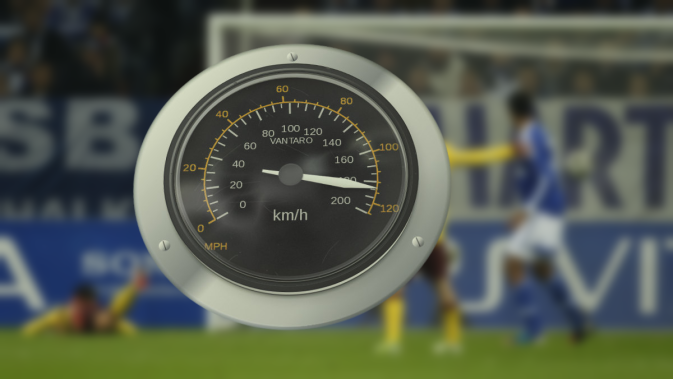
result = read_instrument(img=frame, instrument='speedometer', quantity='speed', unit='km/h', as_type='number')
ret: 185 km/h
